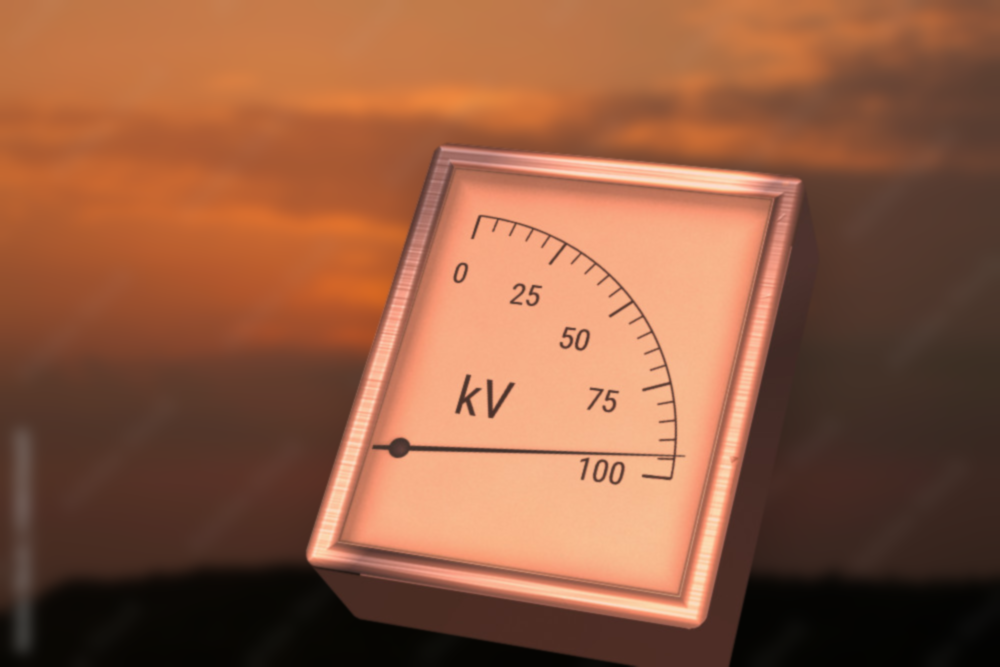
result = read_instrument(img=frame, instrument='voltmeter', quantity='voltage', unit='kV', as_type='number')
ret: 95 kV
